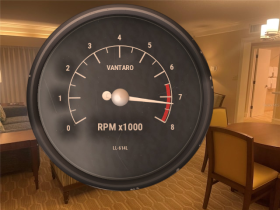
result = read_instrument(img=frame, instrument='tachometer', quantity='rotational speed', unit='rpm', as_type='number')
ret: 7250 rpm
